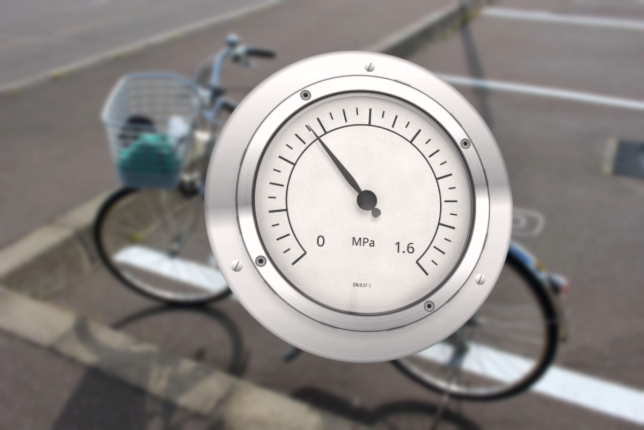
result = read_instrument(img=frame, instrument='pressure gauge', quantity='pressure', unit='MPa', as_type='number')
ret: 0.55 MPa
